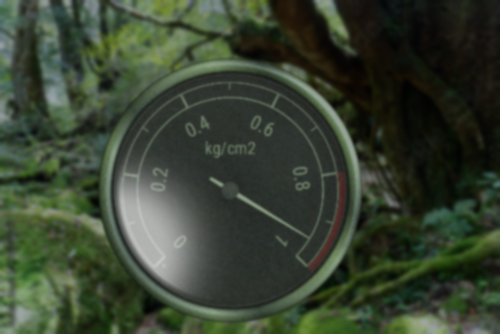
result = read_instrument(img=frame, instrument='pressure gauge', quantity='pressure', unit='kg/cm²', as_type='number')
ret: 0.95 kg/cm²
